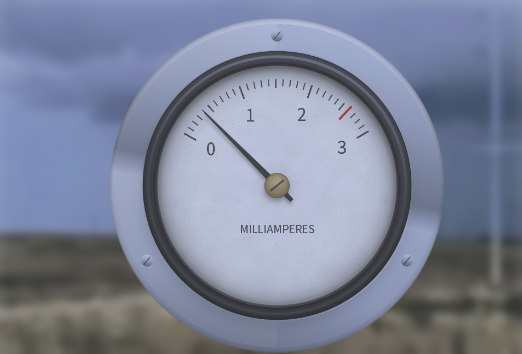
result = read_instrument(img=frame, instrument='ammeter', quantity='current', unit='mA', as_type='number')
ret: 0.4 mA
